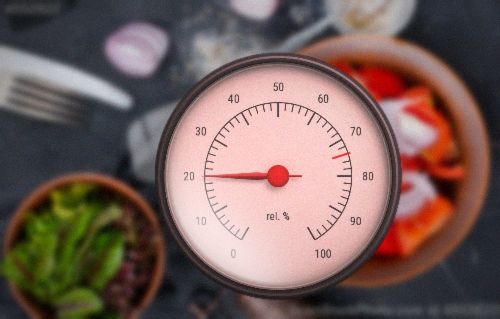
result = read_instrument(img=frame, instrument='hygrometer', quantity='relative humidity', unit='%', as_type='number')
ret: 20 %
